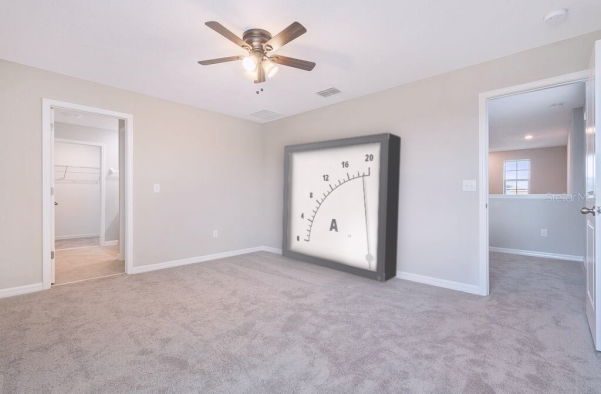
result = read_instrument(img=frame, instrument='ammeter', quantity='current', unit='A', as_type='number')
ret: 19 A
